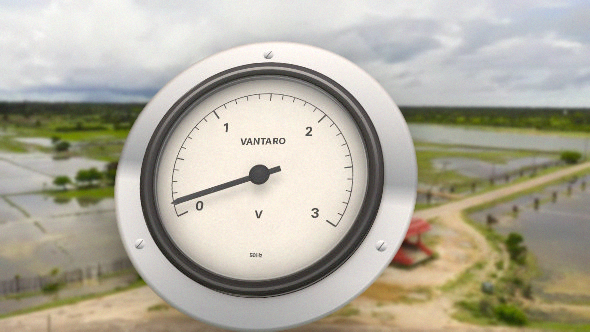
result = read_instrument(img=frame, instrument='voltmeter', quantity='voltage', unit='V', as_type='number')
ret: 0.1 V
